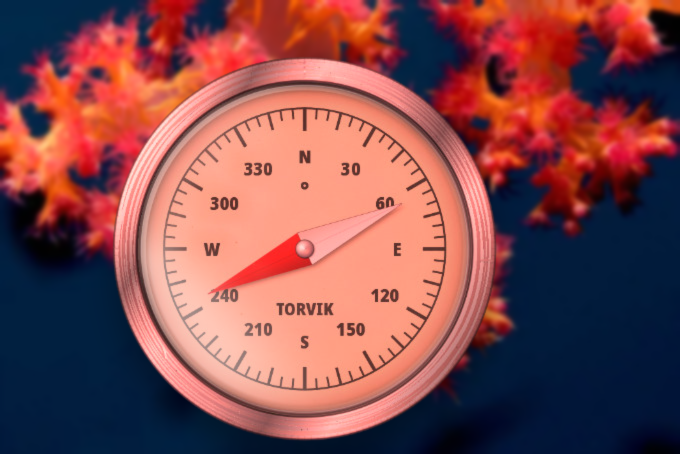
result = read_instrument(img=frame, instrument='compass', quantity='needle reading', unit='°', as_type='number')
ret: 245 °
